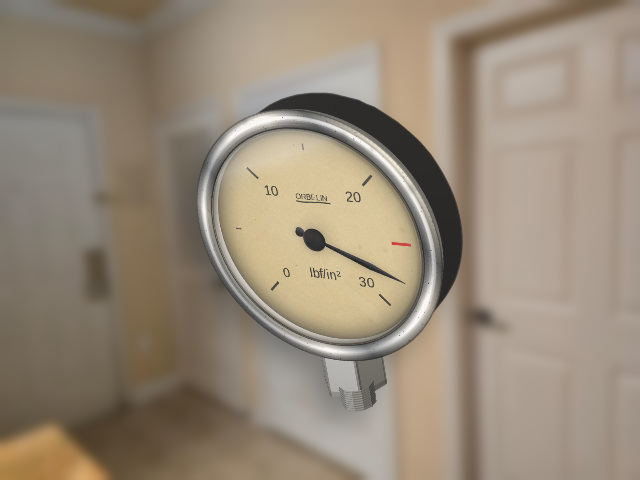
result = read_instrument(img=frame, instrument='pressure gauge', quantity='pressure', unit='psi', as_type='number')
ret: 27.5 psi
